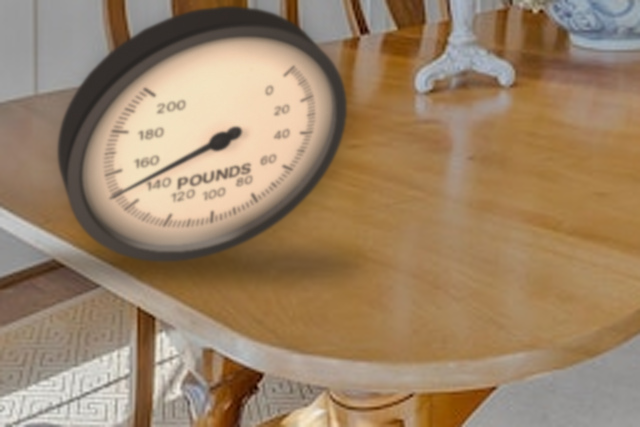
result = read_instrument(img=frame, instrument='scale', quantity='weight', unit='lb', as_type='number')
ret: 150 lb
